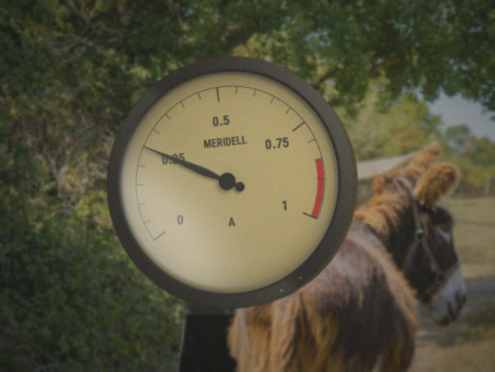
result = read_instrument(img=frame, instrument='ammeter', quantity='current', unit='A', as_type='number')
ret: 0.25 A
